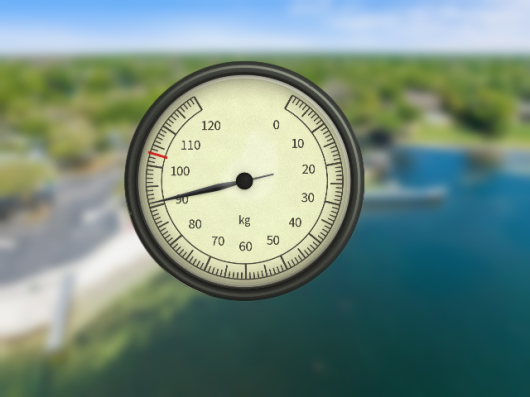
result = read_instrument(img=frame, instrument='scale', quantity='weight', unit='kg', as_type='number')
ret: 91 kg
